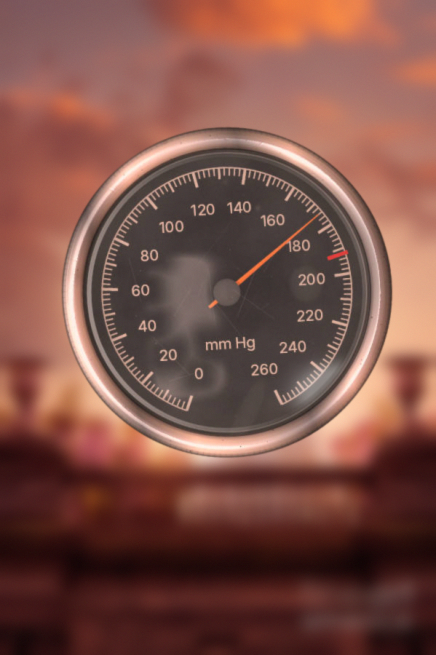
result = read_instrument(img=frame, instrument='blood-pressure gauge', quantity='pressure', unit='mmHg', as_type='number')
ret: 174 mmHg
